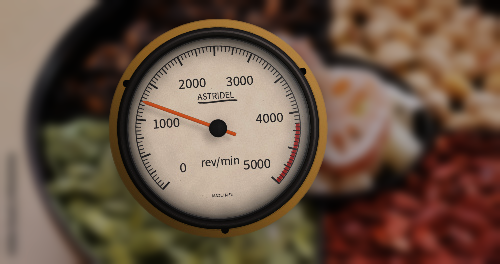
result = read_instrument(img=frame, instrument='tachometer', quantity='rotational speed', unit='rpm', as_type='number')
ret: 1250 rpm
